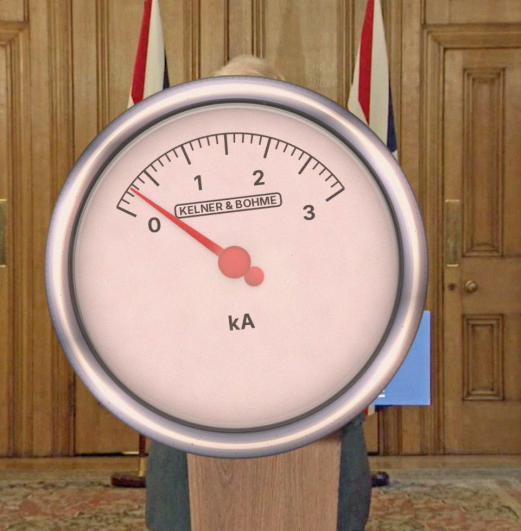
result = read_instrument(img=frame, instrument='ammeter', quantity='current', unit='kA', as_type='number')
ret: 0.25 kA
